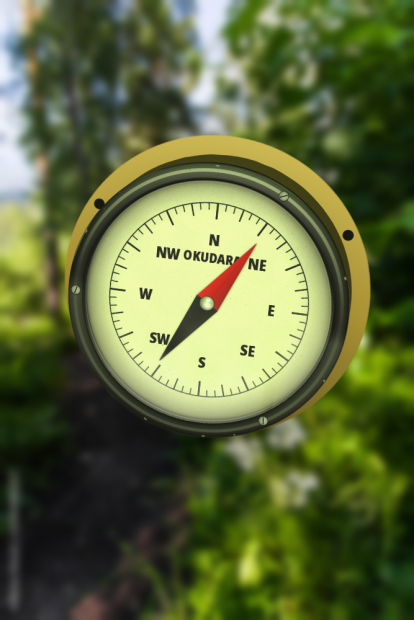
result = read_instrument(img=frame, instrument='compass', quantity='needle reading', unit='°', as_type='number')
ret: 32.5 °
